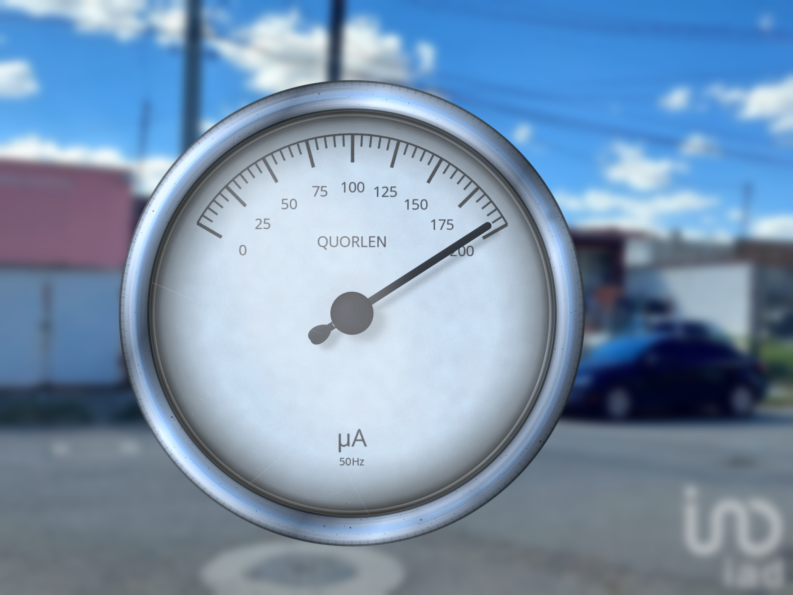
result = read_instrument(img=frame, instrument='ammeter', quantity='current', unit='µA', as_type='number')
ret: 195 µA
